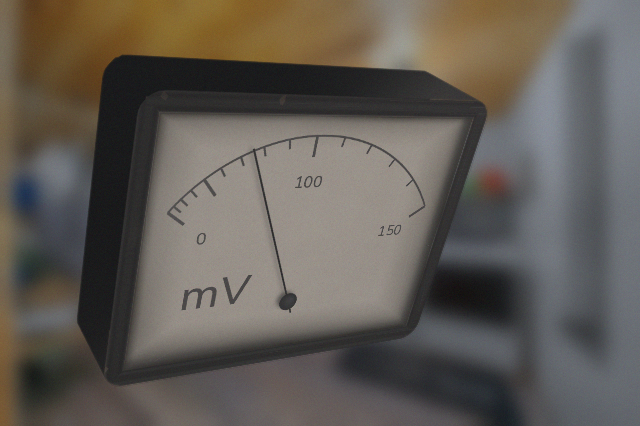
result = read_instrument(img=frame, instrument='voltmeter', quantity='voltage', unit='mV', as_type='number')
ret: 75 mV
